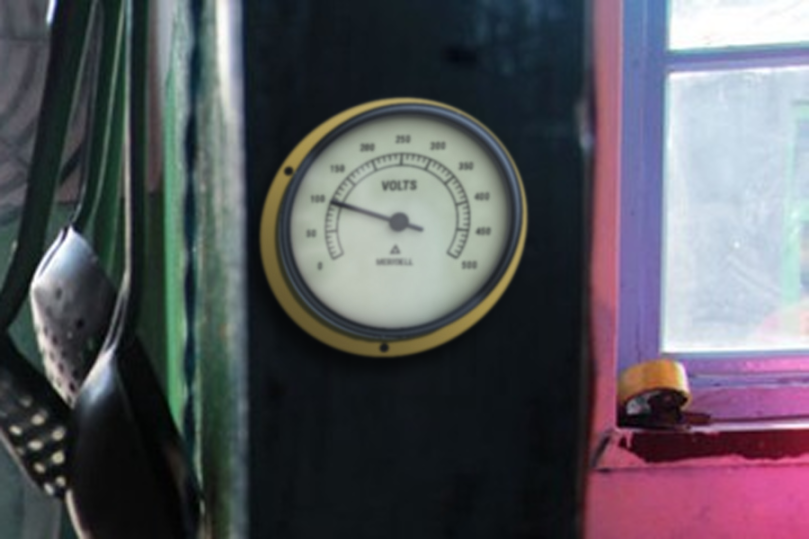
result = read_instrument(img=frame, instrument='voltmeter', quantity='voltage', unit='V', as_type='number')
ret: 100 V
